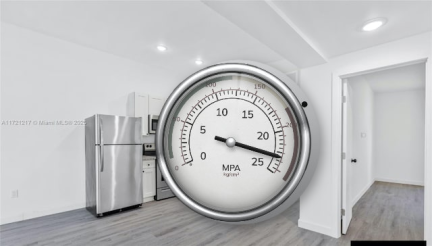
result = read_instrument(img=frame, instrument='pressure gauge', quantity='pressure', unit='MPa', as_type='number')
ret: 23 MPa
